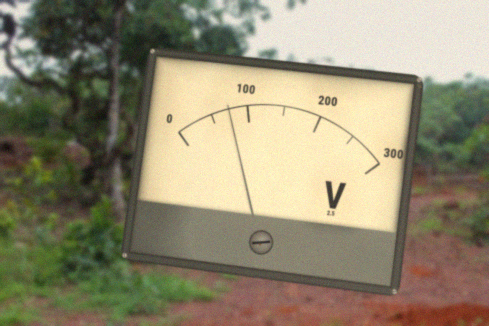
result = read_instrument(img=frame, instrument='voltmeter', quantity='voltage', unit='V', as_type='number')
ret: 75 V
